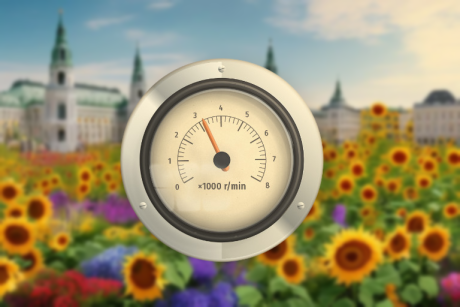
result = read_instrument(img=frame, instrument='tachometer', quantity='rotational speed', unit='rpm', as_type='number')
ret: 3200 rpm
